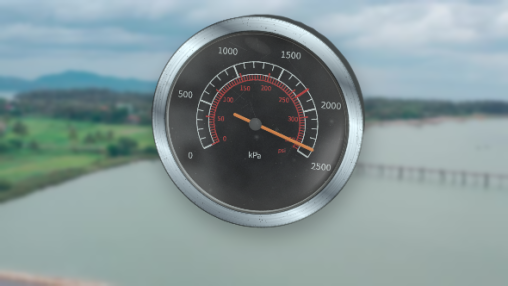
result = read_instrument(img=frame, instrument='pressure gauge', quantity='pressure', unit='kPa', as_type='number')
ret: 2400 kPa
